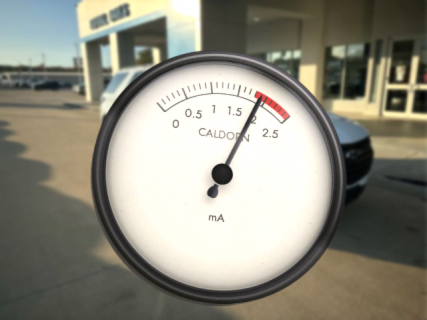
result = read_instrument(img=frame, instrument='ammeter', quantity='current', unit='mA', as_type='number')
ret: 1.9 mA
